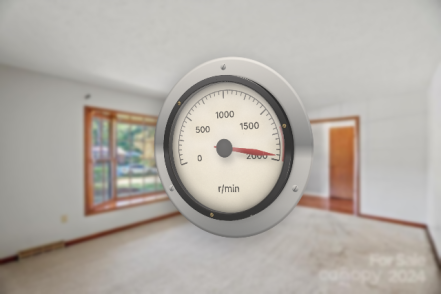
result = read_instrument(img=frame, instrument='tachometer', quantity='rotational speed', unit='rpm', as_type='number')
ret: 1950 rpm
